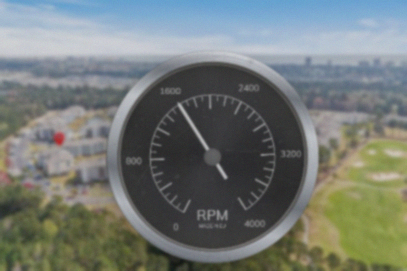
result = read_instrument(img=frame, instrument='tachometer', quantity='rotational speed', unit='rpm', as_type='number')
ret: 1600 rpm
